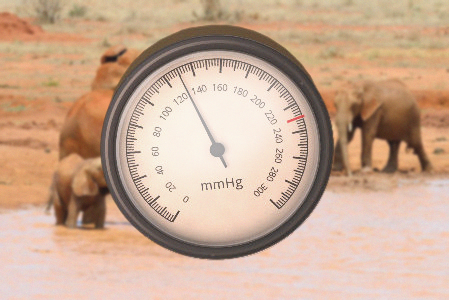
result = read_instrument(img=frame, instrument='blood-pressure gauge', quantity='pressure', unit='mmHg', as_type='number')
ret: 130 mmHg
